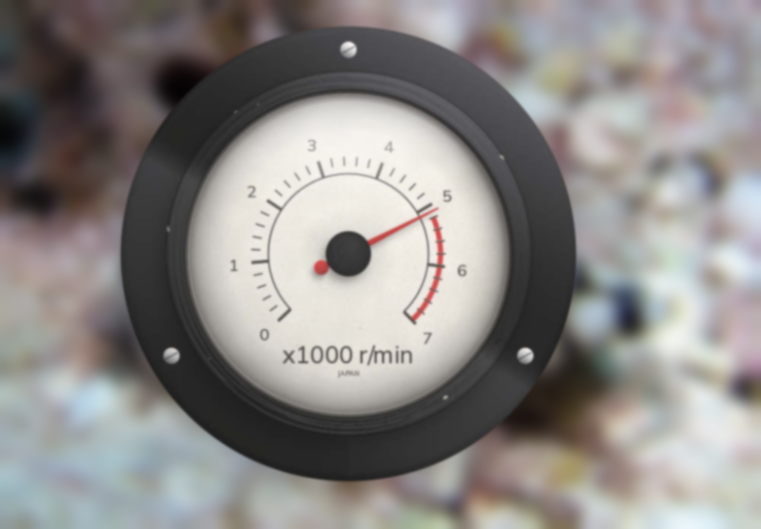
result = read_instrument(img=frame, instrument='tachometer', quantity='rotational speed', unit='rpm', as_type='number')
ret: 5100 rpm
